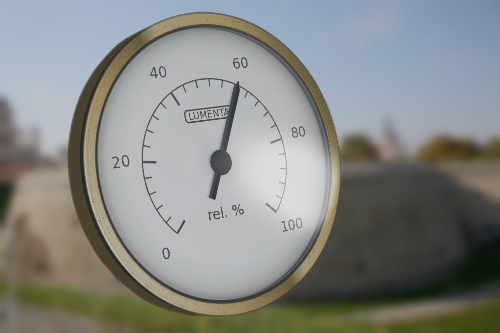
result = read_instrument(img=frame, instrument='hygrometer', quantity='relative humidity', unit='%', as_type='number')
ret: 60 %
